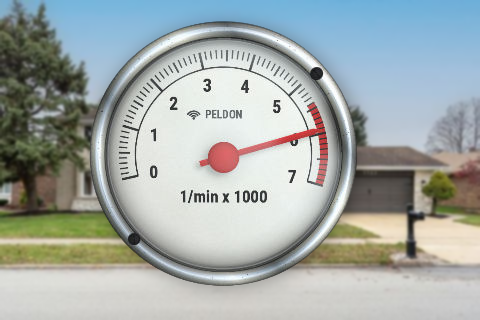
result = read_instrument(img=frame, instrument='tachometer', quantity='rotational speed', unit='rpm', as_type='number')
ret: 5900 rpm
